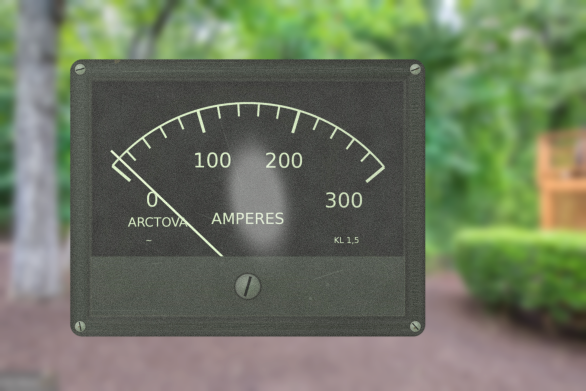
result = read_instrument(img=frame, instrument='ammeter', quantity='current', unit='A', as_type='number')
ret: 10 A
